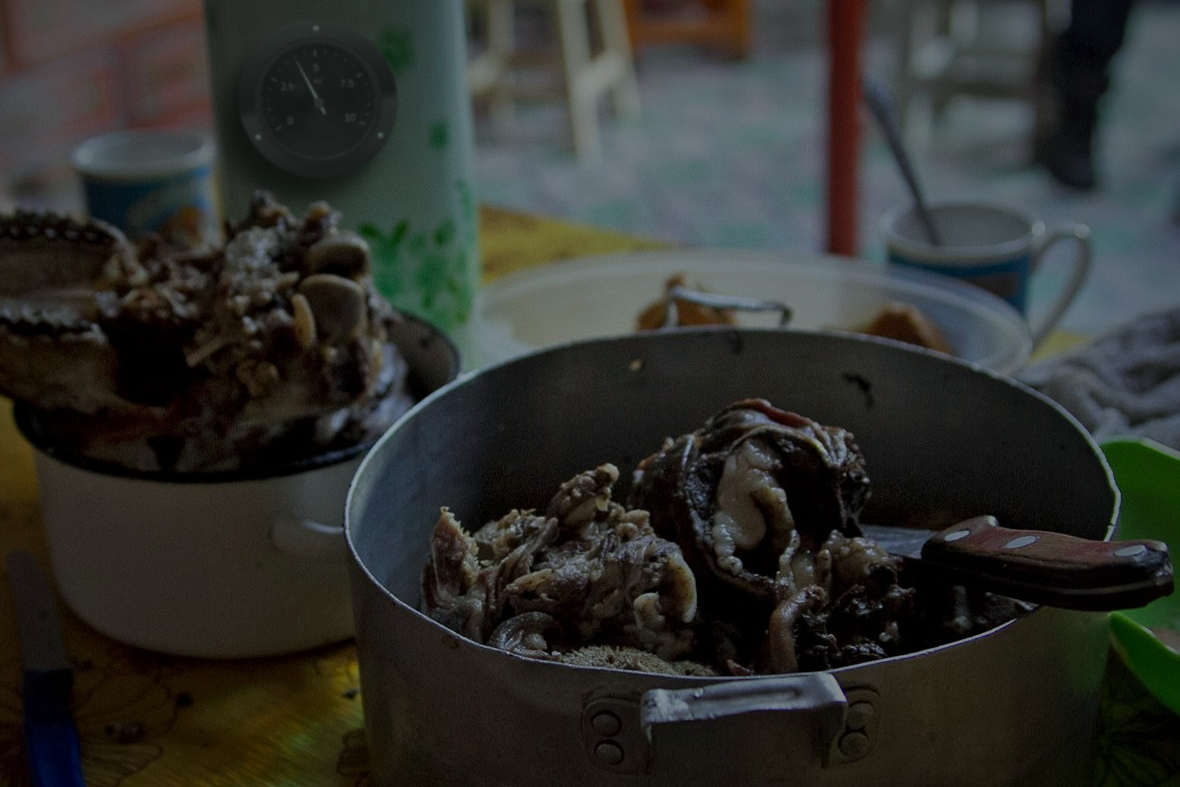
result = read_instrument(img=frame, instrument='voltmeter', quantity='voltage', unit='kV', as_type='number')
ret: 4 kV
